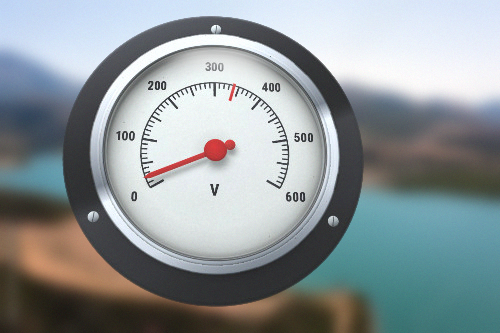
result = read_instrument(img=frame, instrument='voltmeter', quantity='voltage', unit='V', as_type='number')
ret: 20 V
